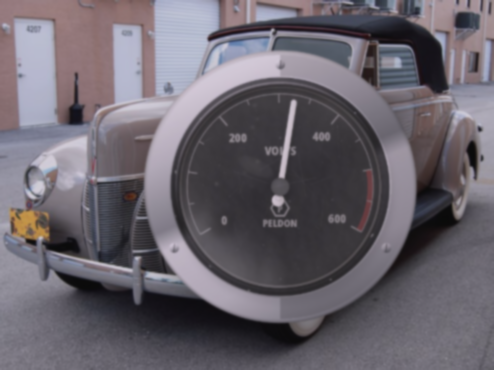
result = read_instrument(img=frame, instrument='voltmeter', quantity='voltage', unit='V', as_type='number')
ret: 325 V
